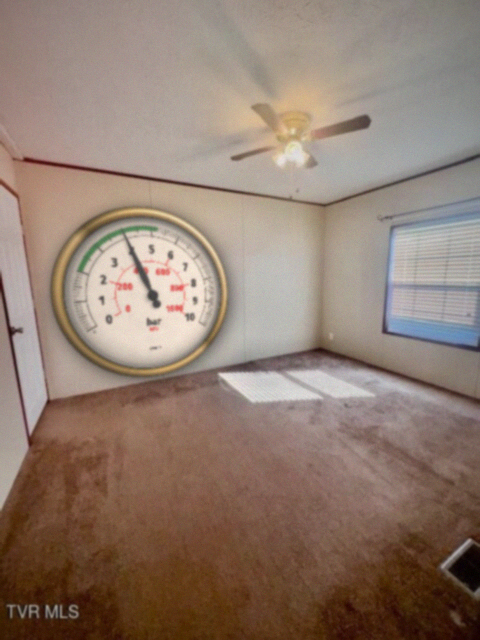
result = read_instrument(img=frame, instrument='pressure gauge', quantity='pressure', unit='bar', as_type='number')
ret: 4 bar
